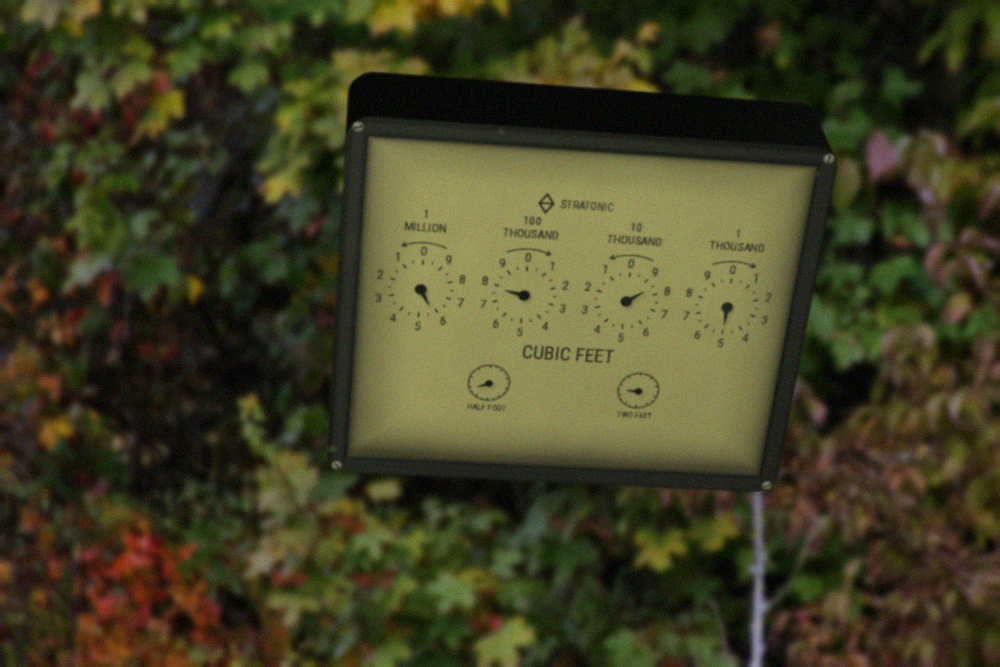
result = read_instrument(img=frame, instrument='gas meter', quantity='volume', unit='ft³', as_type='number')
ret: 578500 ft³
